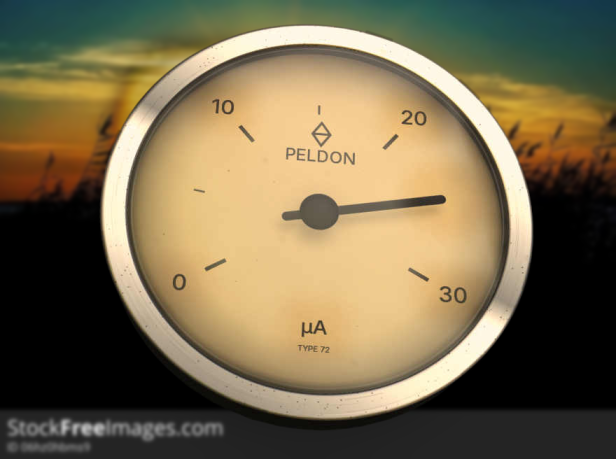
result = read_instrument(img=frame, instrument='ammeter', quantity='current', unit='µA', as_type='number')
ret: 25 µA
